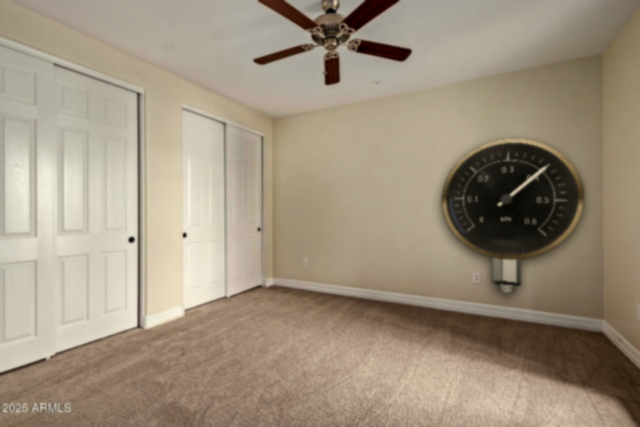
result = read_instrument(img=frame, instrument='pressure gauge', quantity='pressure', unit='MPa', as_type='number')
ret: 0.4 MPa
